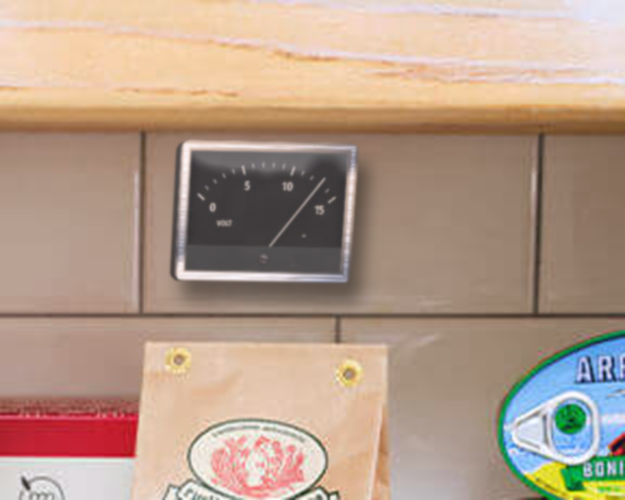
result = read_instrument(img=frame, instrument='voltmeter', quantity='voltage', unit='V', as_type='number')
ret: 13 V
